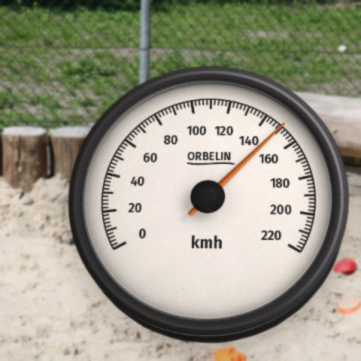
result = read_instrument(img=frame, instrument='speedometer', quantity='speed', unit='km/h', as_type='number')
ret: 150 km/h
